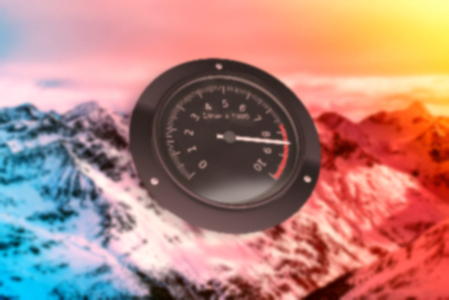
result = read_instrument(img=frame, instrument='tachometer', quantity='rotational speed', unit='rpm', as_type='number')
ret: 8500 rpm
